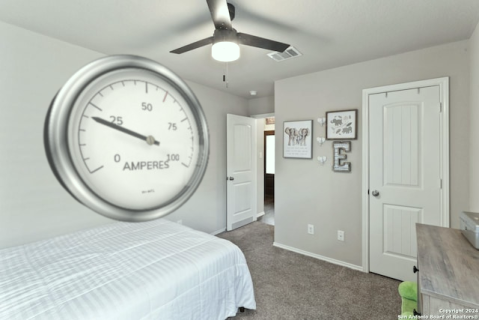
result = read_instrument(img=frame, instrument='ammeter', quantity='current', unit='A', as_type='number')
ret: 20 A
